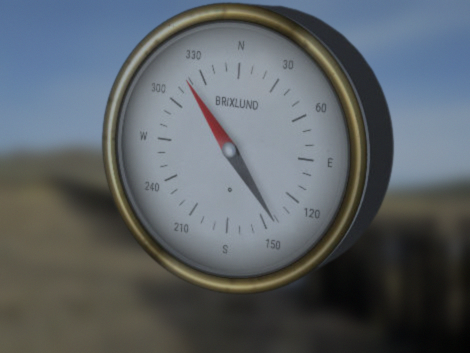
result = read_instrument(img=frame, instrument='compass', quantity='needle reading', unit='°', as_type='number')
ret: 320 °
